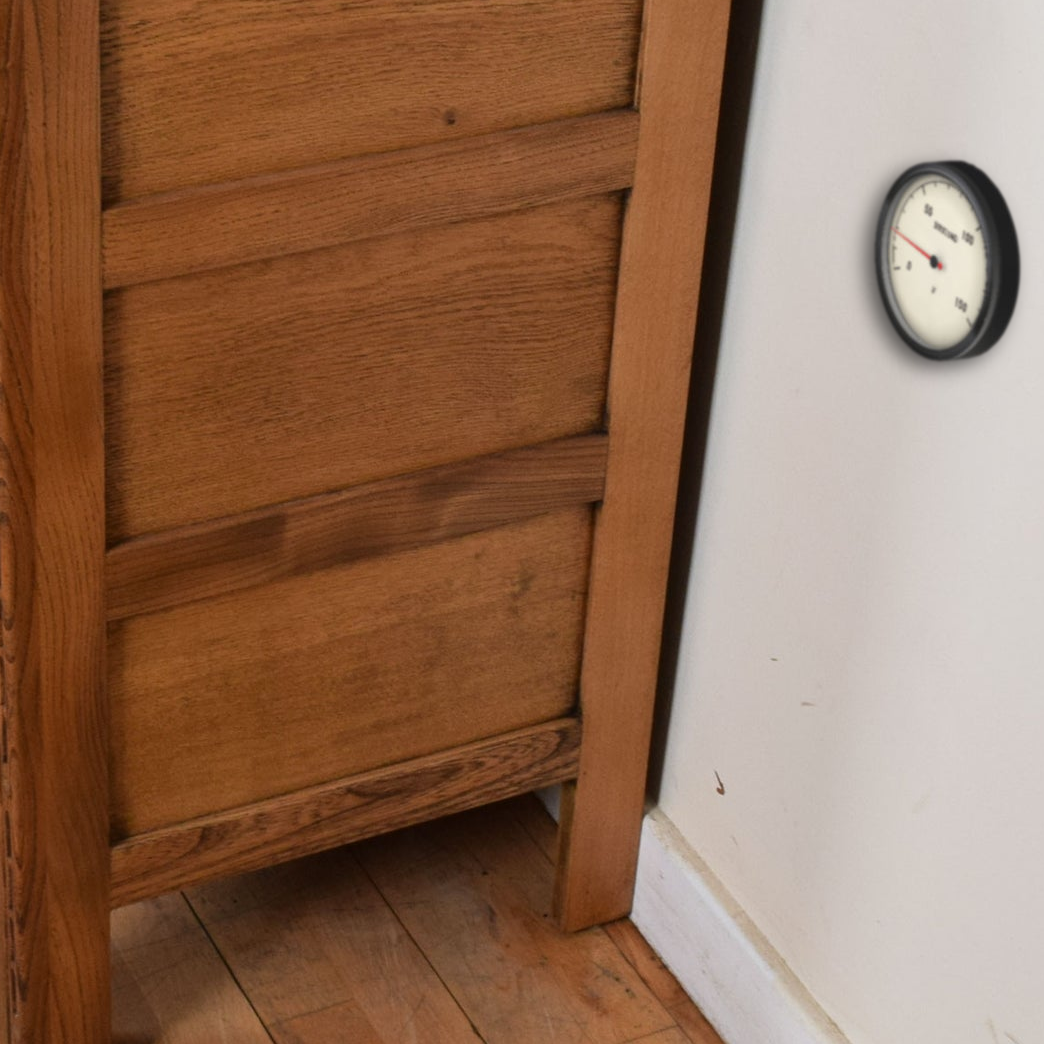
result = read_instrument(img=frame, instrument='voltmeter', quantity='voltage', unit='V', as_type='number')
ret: 20 V
